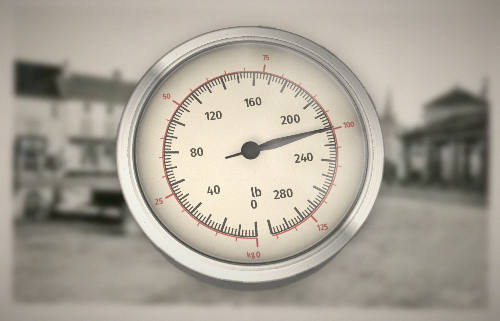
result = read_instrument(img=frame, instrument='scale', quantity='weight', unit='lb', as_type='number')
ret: 220 lb
